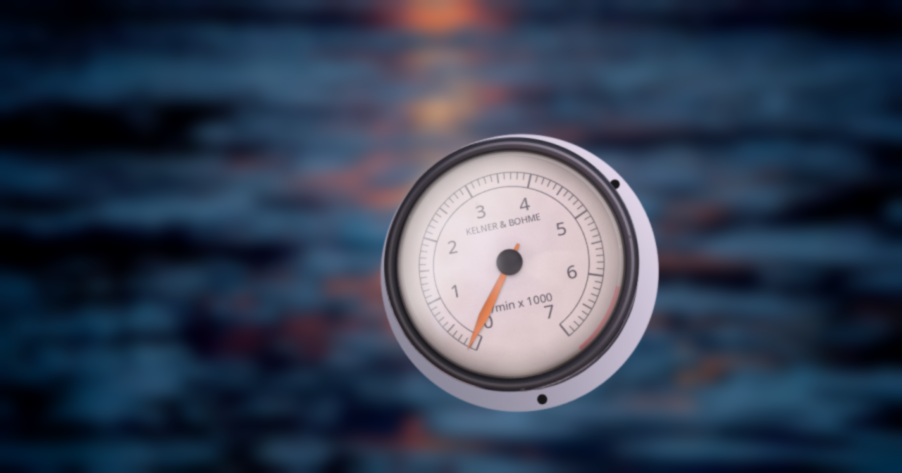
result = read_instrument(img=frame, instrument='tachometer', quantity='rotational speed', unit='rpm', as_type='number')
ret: 100 rpm
